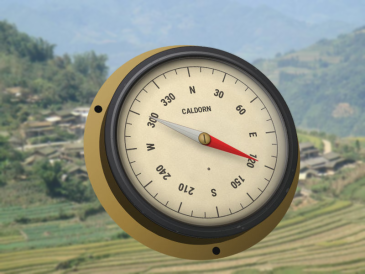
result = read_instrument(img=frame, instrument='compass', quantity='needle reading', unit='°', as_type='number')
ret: 120 °
